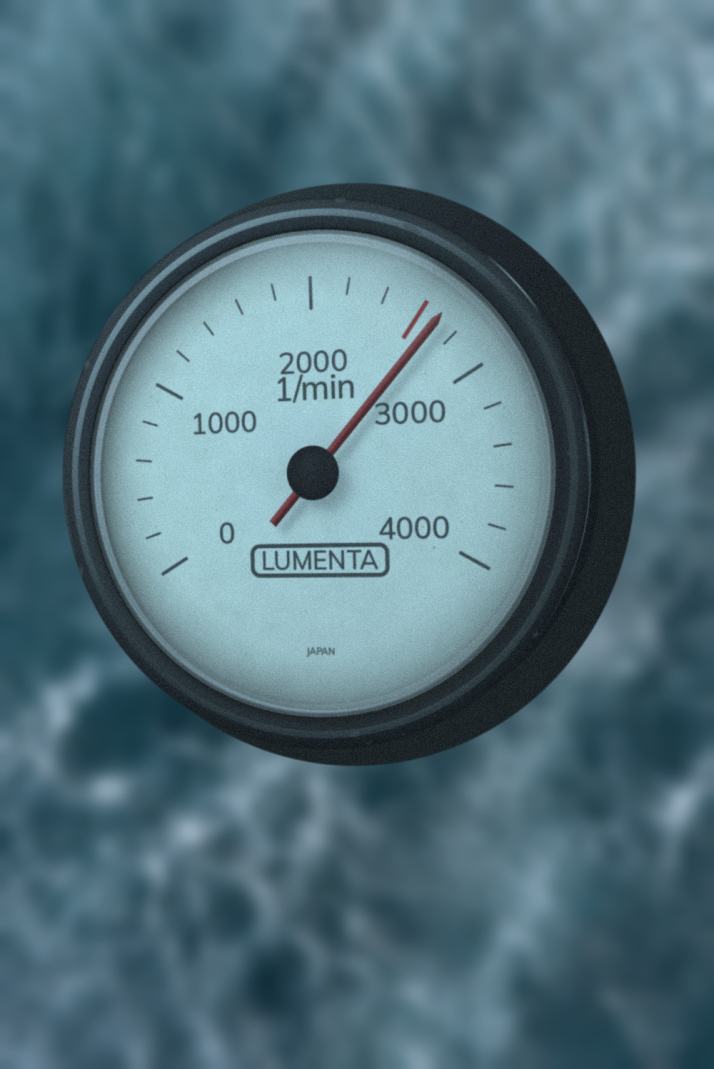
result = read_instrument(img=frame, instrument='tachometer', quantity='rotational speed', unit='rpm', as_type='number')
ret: 2700 rpm
